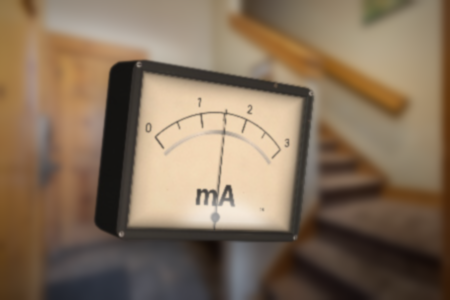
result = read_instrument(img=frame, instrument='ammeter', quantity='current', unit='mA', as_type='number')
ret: 1.5 mA
